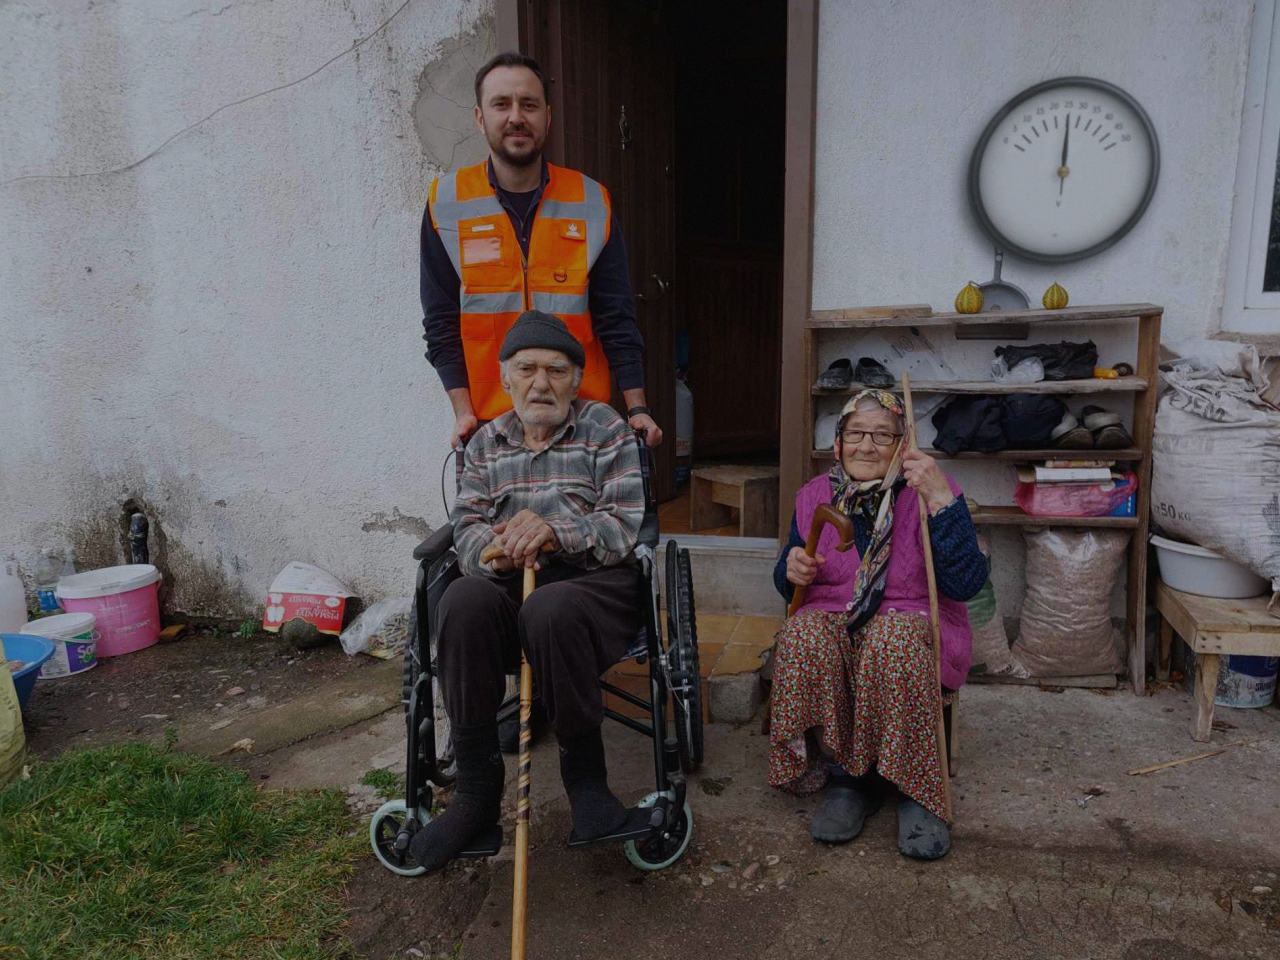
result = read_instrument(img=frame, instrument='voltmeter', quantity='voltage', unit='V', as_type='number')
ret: 25 V
